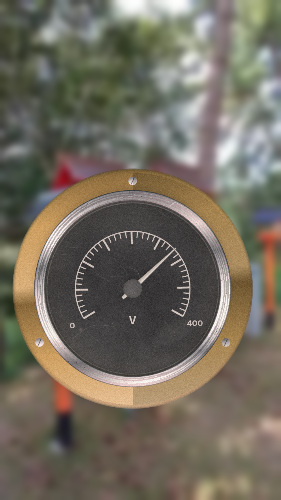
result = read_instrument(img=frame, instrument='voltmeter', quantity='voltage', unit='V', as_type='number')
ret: 280 V
